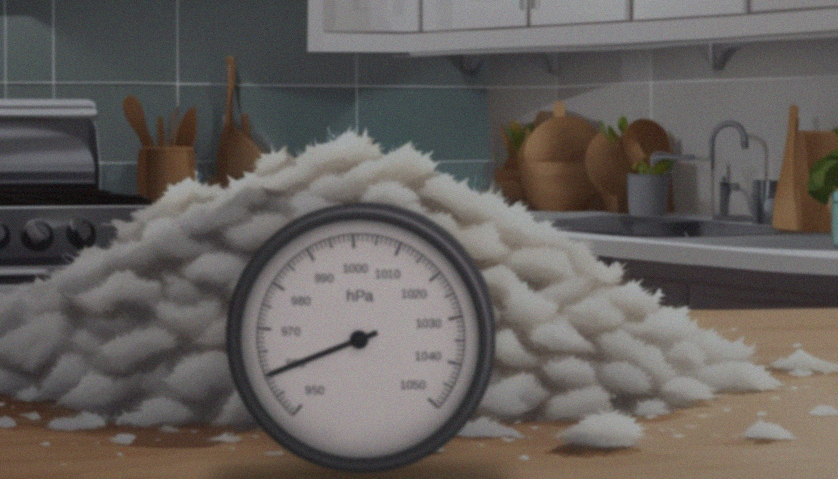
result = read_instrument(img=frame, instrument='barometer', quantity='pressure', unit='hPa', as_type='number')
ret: 960 hPa
